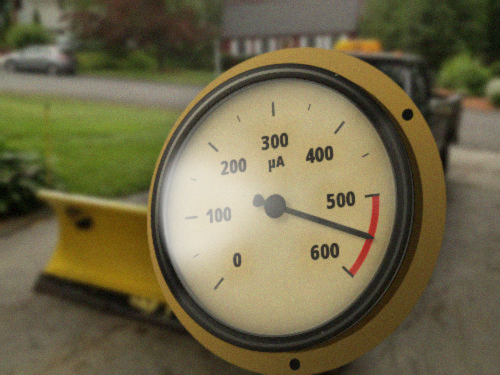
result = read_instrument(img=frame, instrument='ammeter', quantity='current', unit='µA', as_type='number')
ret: 550 µA
